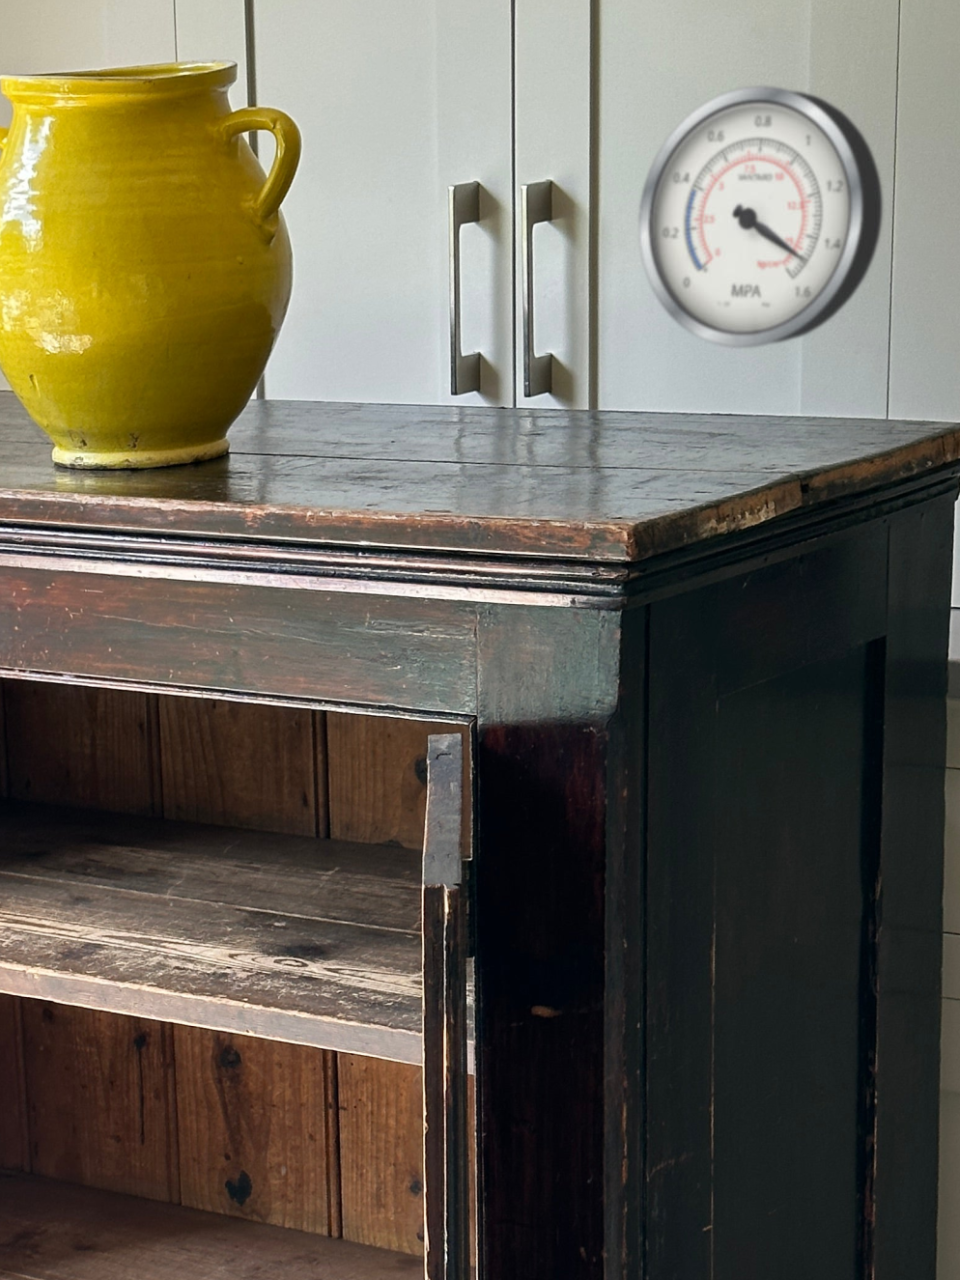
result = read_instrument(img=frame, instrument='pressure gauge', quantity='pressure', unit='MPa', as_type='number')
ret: 1.5 MPa
